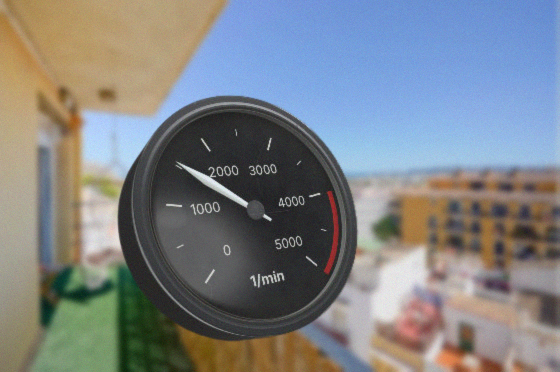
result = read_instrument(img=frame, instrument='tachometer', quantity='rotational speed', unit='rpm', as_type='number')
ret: 1500 rpm
